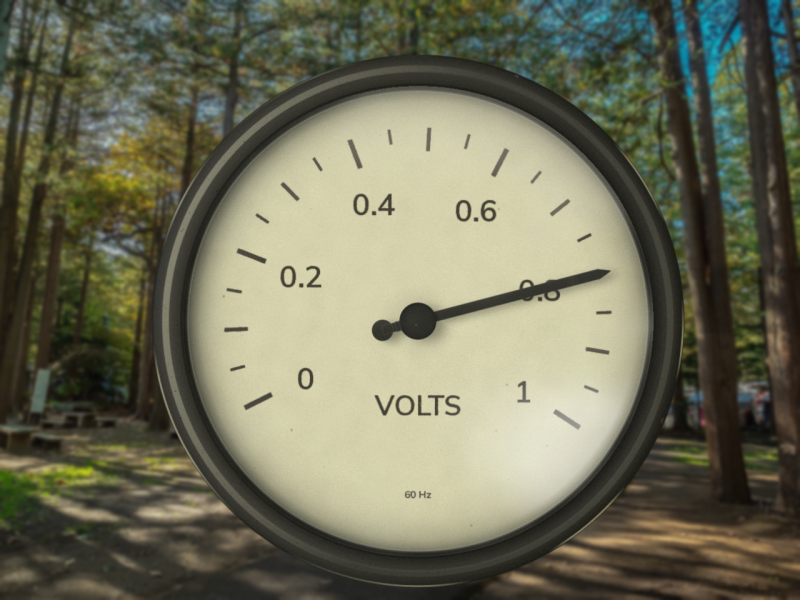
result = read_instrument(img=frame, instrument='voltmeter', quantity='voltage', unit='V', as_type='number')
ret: 0.8 V
